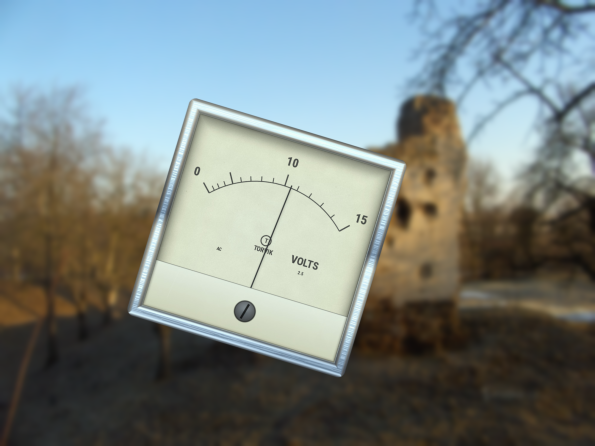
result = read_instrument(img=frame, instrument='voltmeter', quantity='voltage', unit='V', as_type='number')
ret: 10.5 V
